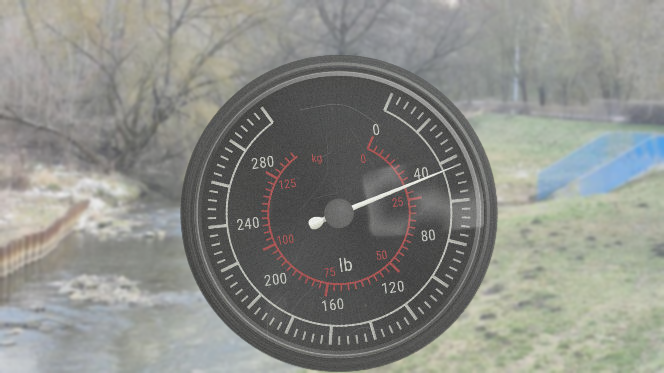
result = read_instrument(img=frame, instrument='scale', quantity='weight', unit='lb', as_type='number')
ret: 44 lb
